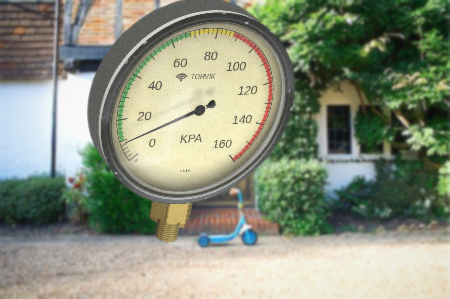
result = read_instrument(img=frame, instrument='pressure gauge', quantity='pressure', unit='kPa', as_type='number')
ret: 10 kPa
